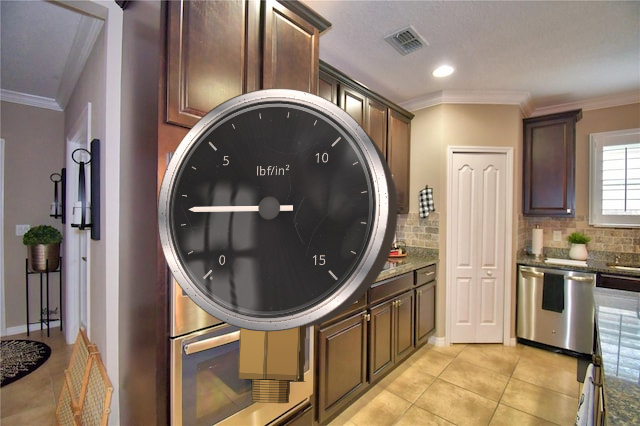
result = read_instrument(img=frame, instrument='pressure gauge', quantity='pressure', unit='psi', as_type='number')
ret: 2.5 psi
